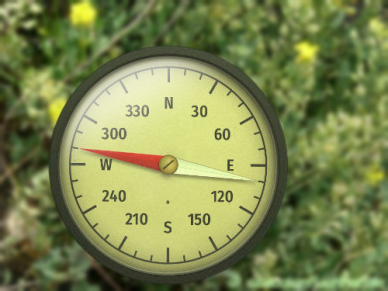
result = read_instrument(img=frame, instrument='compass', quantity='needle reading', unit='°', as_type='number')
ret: 280 °
